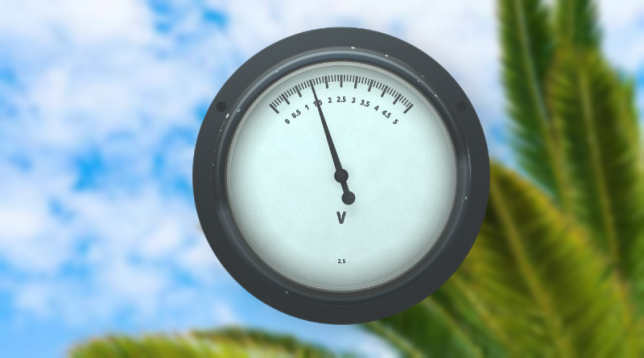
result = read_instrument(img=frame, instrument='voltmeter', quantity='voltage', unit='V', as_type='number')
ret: 1.5 V
